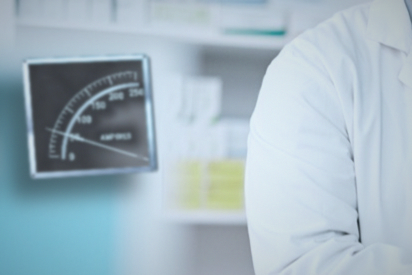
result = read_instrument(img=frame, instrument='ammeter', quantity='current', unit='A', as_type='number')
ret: 50 A
